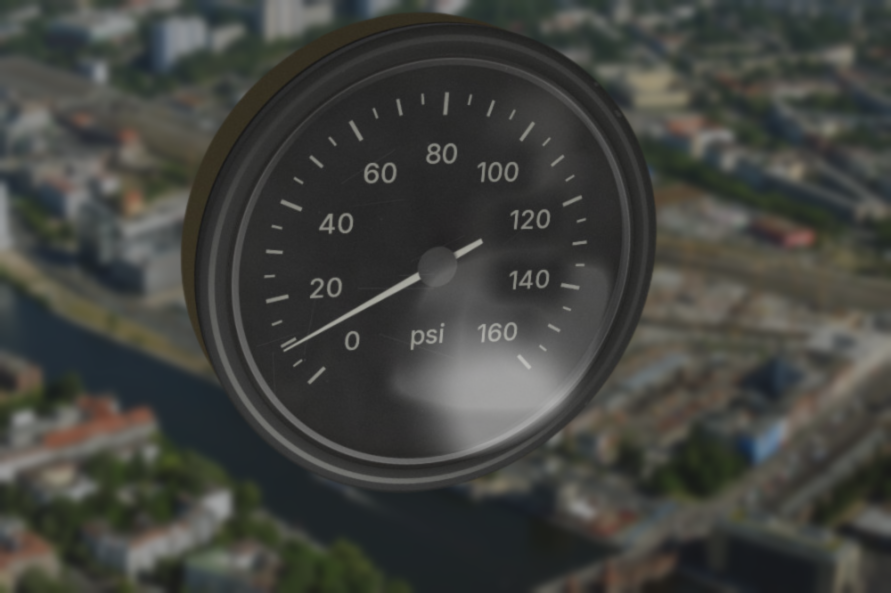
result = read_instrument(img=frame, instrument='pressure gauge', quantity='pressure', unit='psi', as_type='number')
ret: 10 psi
